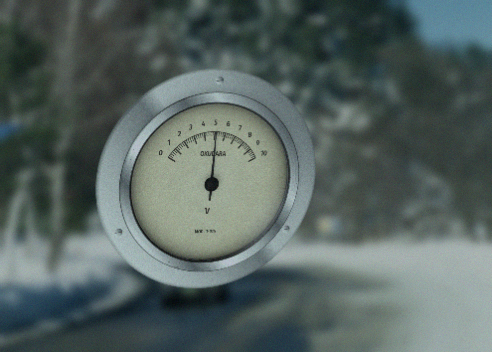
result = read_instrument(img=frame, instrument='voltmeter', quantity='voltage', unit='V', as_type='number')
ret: 5 V
